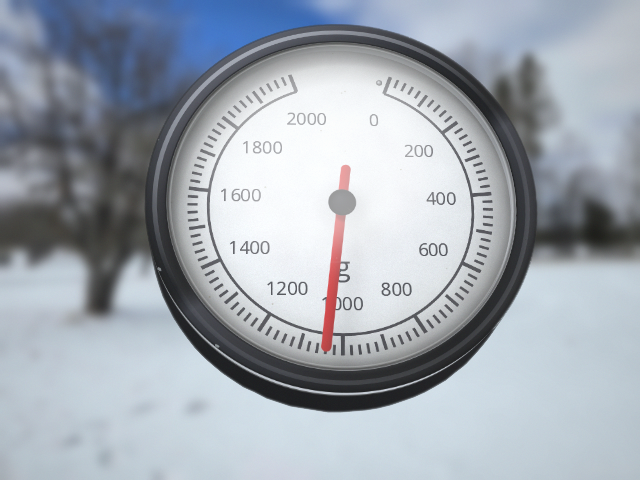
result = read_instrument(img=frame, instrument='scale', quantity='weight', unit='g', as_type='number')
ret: 1040 g
